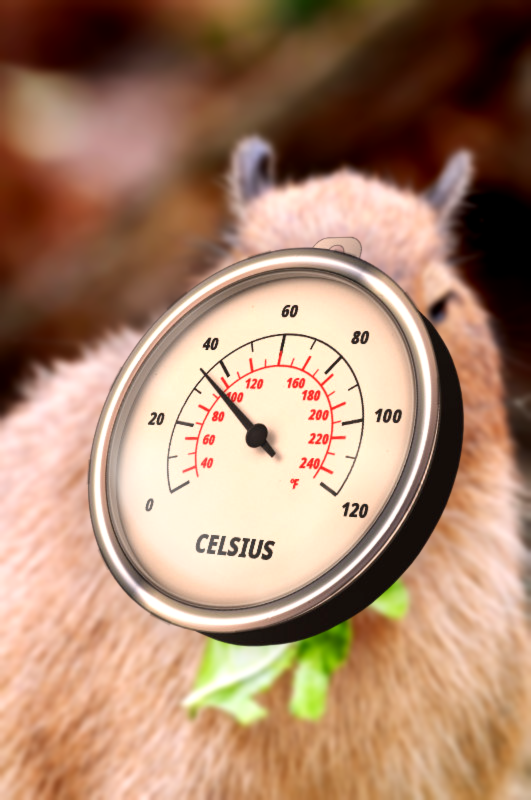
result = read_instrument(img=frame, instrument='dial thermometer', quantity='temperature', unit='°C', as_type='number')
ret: 35 °C
